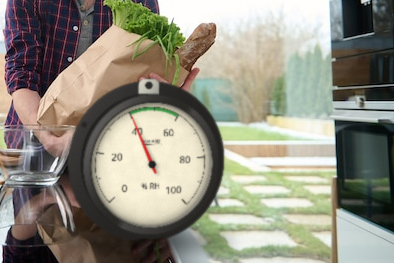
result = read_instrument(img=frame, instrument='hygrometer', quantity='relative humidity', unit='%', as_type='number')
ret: 40 %
